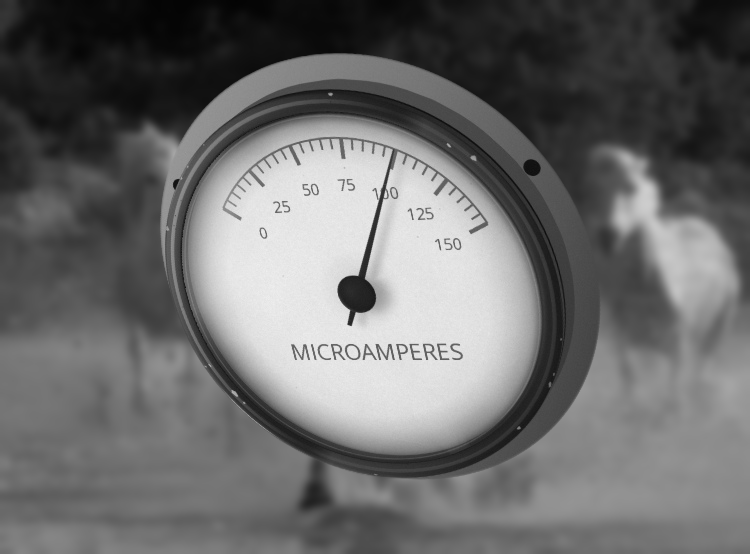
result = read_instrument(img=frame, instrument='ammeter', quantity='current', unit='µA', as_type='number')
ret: 100 µA
